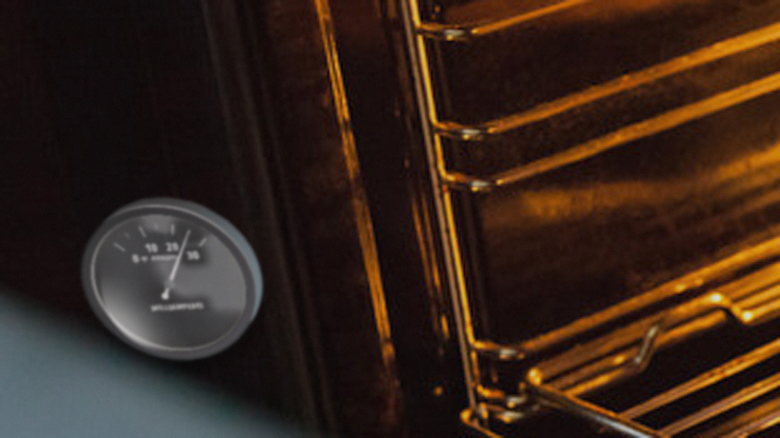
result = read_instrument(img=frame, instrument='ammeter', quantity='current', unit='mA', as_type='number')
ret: 25 mA
